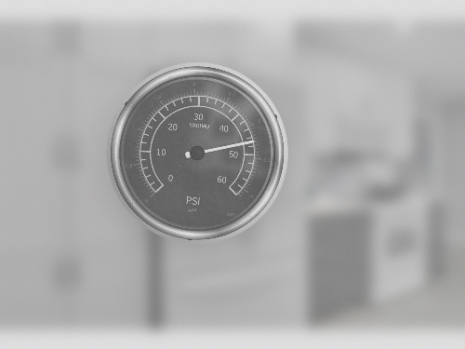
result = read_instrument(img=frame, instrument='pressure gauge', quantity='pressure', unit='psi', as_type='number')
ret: 47 psi
